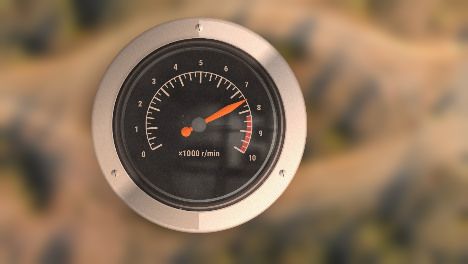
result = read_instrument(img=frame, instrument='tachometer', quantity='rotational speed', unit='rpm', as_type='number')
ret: 7500 rpm
